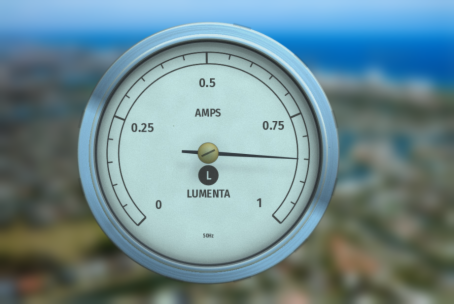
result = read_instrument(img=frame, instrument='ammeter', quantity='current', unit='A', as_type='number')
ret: 0.85 A
